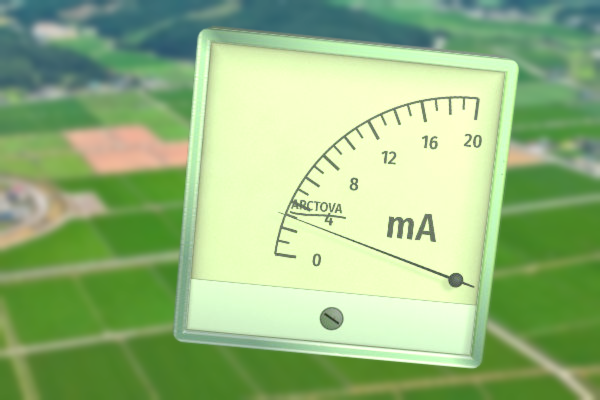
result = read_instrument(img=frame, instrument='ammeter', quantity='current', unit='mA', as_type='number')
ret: 3 mA
